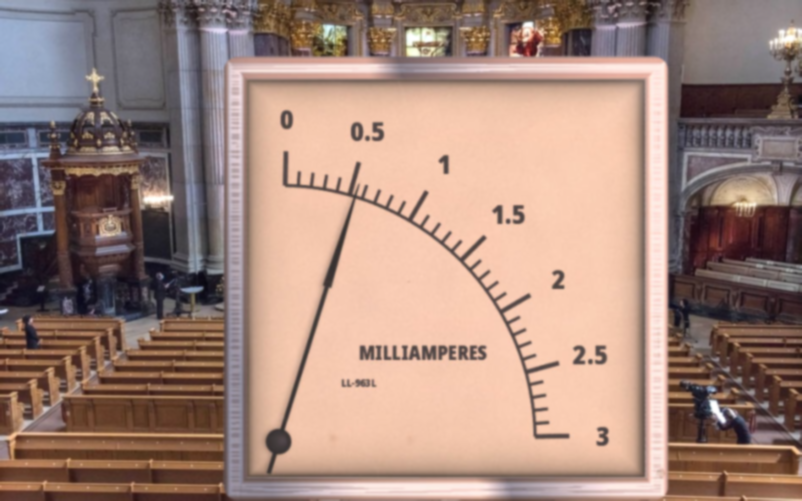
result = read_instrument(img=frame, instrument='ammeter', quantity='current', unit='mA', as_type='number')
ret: 0.55 mA
